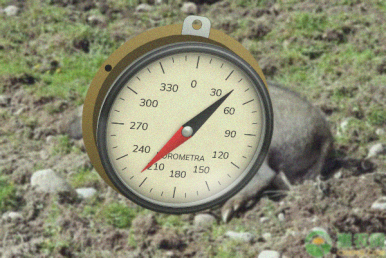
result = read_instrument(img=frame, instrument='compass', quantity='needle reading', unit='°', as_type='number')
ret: 220 °
